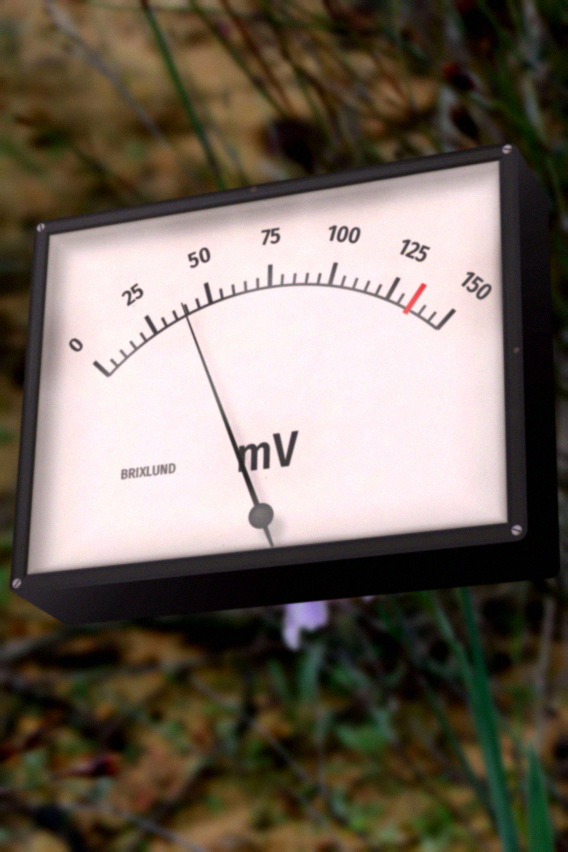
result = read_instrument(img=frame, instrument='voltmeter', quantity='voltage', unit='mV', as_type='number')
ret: 40 mV
